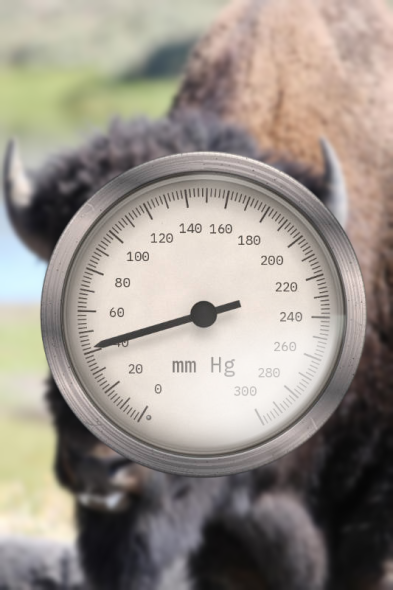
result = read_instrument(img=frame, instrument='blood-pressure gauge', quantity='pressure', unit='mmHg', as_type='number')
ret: 42 mmHg
